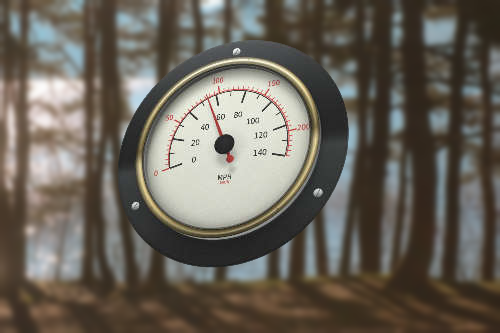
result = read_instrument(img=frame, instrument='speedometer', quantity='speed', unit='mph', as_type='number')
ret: 55 mph
